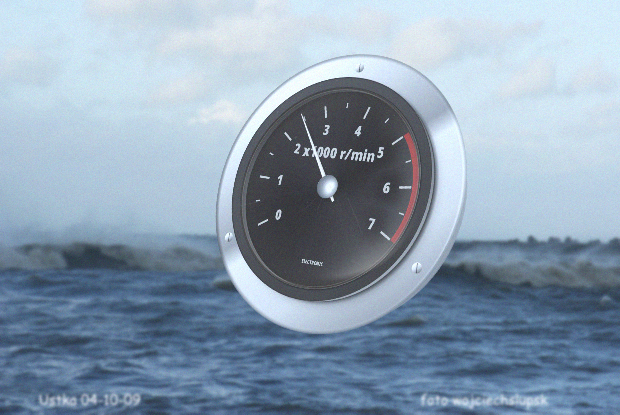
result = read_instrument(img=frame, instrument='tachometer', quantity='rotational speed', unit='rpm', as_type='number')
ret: 2500 rpm
